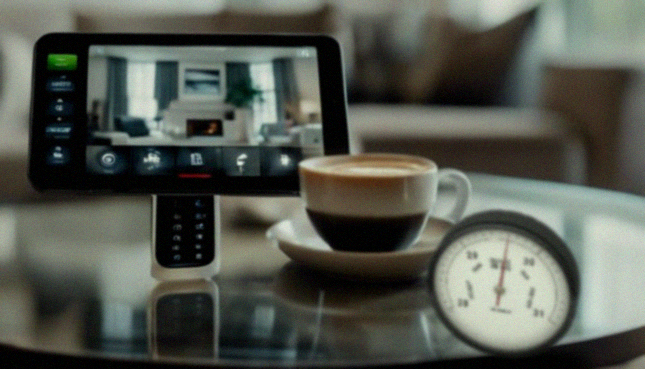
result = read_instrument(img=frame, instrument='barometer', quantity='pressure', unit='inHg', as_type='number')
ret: 29.6 inHg
